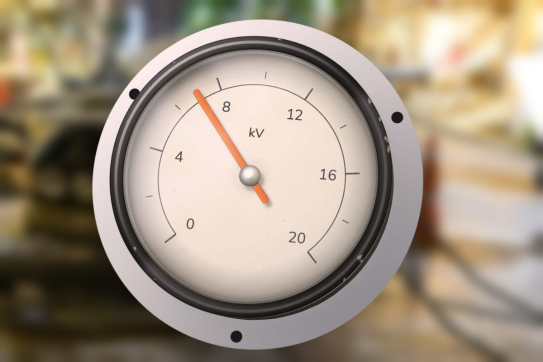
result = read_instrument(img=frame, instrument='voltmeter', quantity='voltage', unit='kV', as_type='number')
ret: 7 kV
